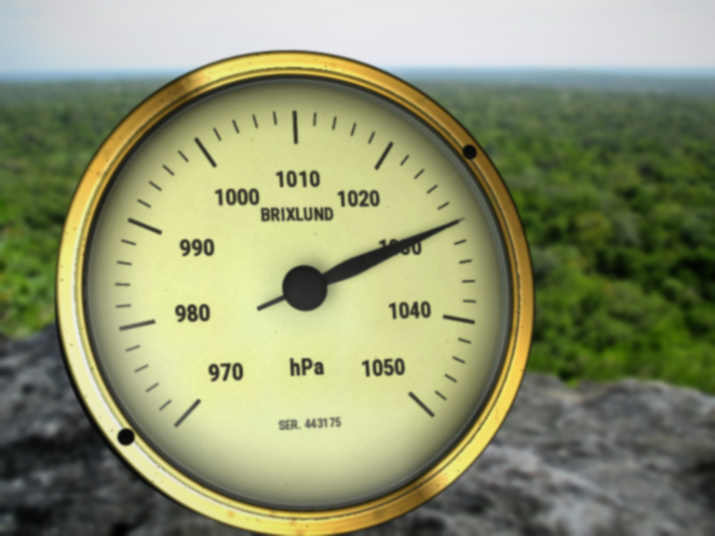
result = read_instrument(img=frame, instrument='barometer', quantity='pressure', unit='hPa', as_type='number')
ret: 1030 hPa
